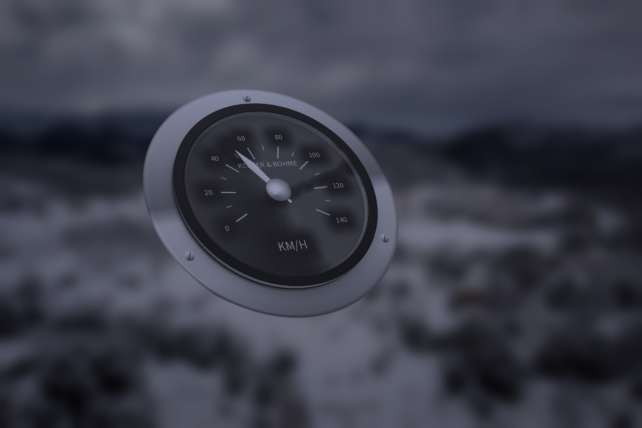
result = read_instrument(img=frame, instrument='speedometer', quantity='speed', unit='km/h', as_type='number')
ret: 50 km/h
